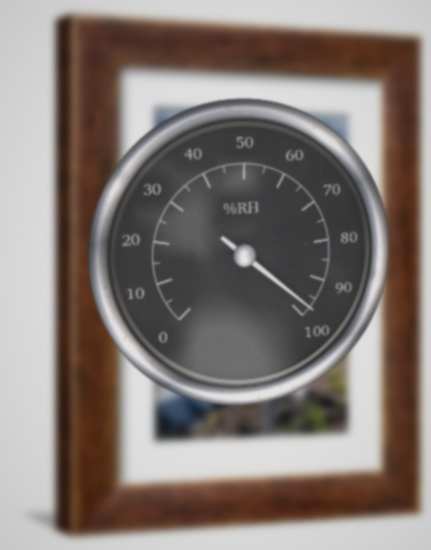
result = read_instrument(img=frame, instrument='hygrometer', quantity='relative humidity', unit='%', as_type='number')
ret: 97.5 %
